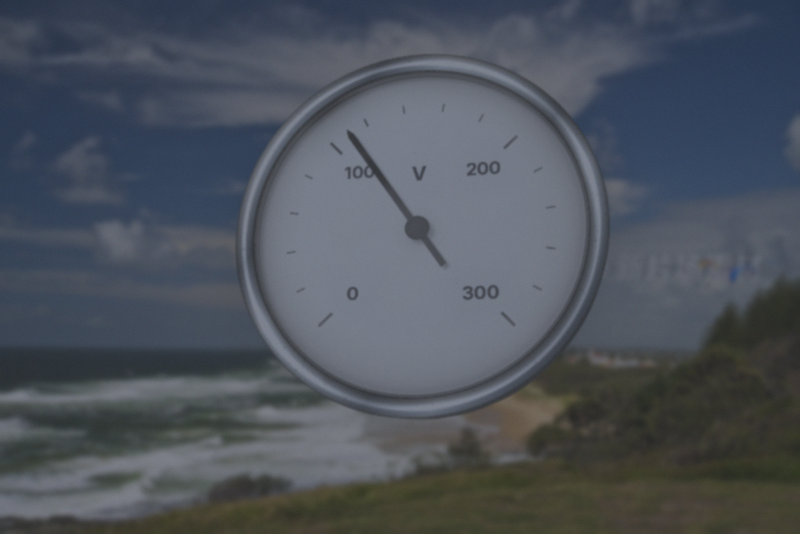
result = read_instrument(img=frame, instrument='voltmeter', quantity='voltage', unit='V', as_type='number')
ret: 110 V
